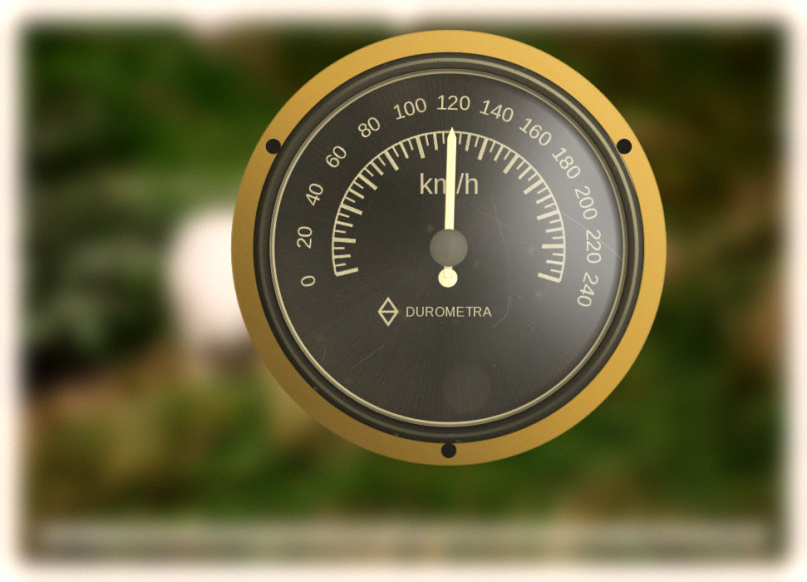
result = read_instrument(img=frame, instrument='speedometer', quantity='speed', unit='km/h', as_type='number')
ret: 120 km/h
